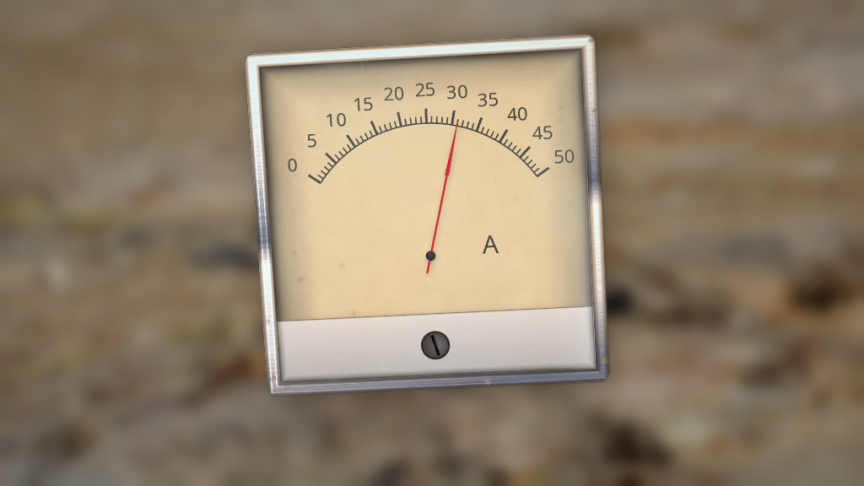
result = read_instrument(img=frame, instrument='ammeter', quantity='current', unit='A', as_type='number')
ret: 31 A
